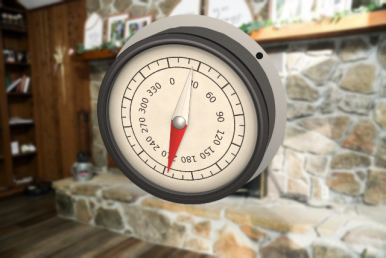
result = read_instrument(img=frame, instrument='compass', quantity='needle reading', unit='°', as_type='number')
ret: 205 °
